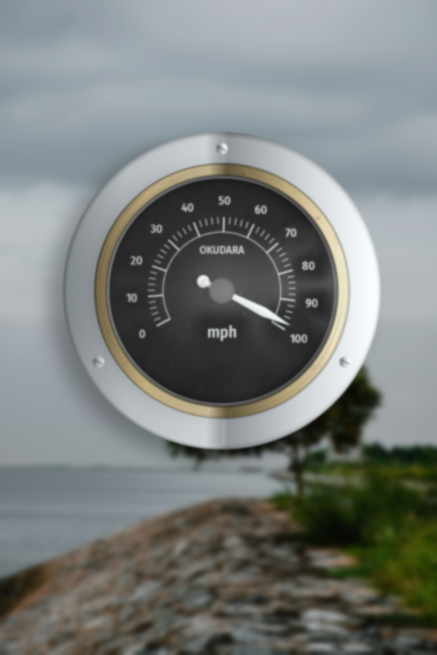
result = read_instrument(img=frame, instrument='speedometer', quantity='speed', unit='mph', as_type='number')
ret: 98 mph
